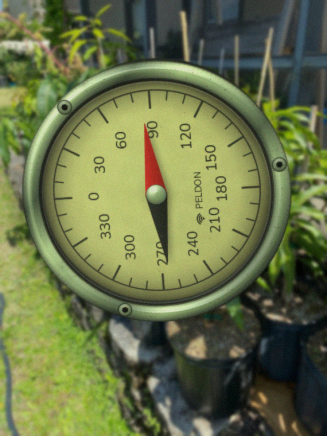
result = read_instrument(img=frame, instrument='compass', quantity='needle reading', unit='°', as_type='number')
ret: 85 °
